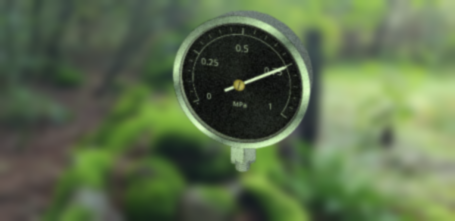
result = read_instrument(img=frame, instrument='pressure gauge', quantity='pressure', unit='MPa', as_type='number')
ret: 0.75 MPa
